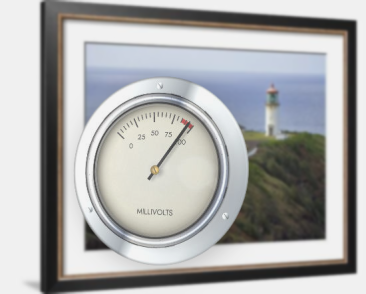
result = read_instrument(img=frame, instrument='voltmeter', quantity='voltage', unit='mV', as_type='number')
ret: 95 mV
